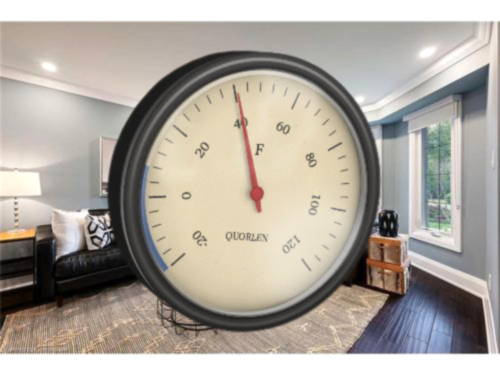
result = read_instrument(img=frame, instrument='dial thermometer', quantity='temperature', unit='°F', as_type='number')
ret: 40 °F
